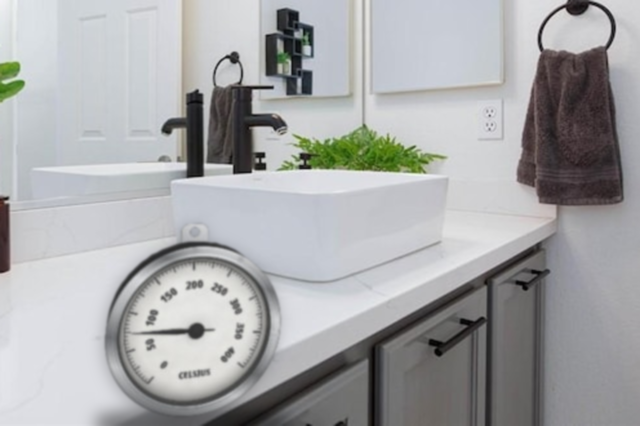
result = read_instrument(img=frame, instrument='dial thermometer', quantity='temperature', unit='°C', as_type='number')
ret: 75 °C
